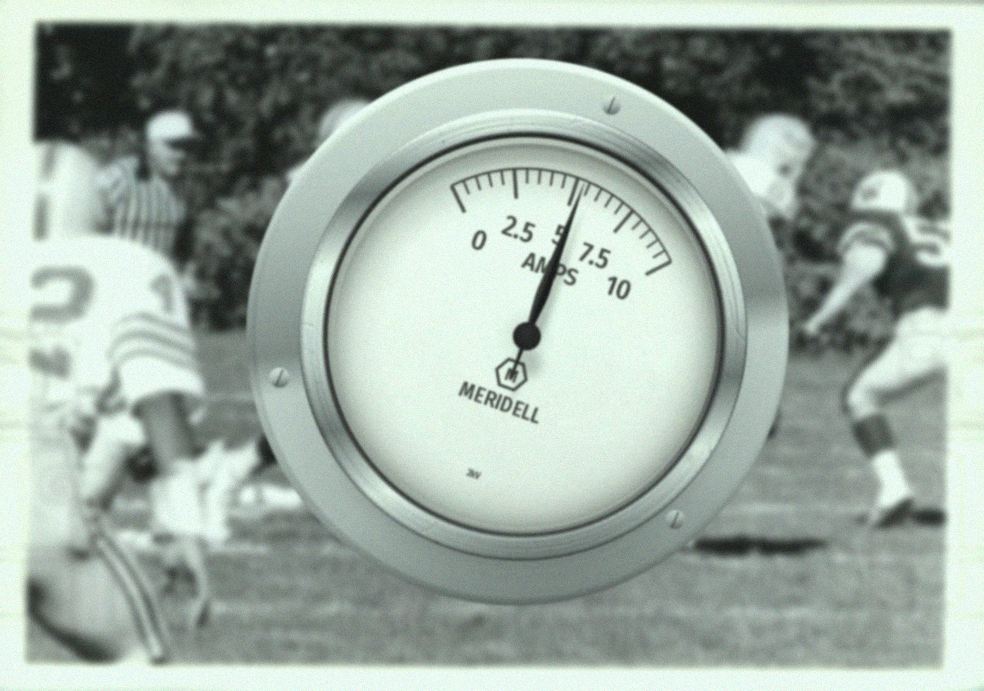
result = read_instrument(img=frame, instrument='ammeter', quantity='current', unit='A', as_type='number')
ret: 5.25 A
